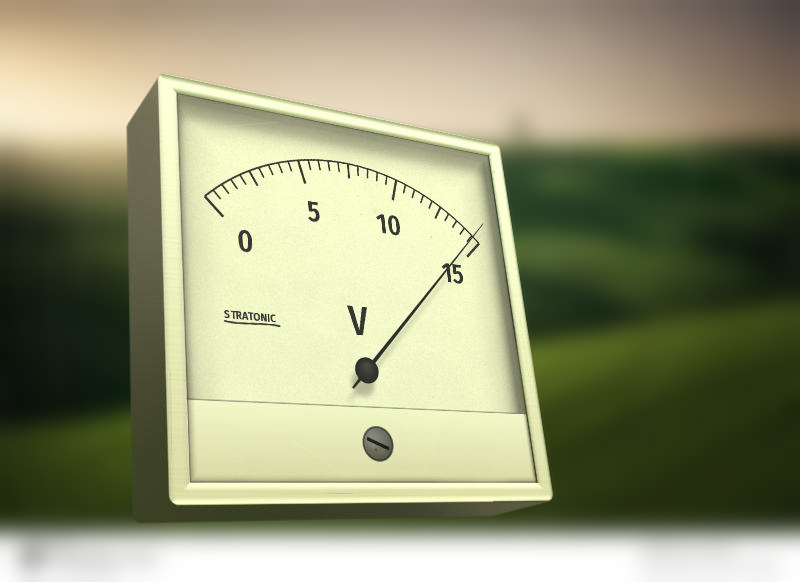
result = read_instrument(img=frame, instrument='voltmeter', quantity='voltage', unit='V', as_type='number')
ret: 14.5 V
